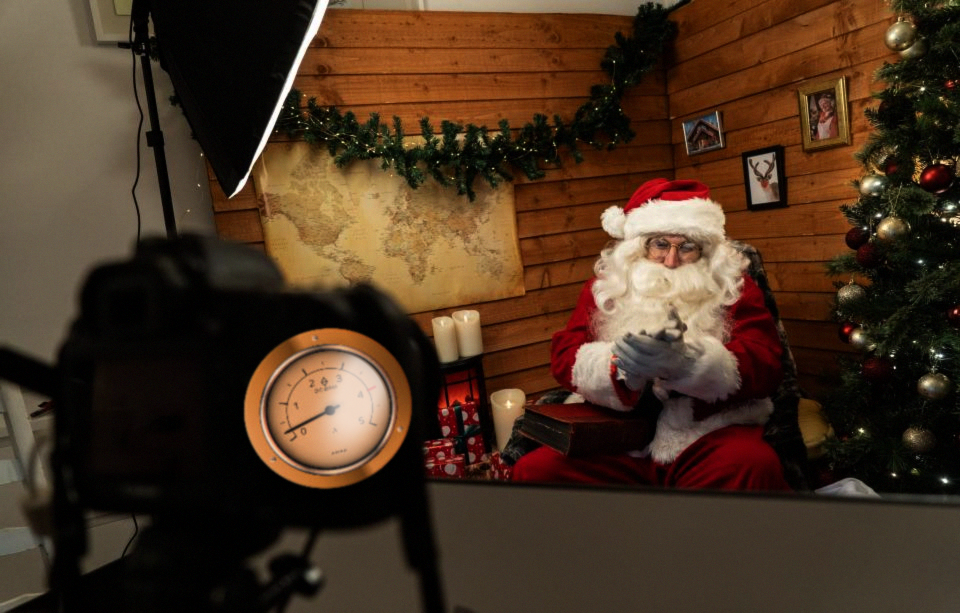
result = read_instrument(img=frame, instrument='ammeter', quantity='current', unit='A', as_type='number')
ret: 0.25 A
